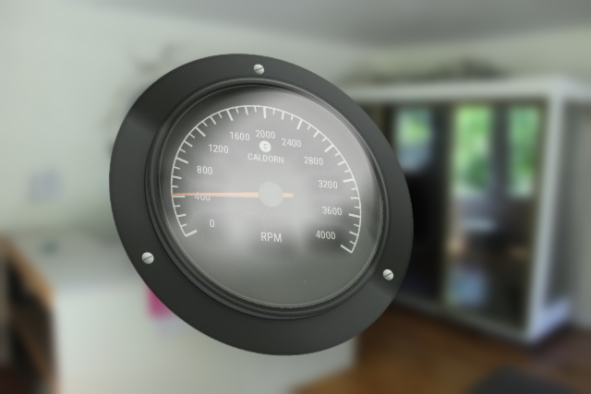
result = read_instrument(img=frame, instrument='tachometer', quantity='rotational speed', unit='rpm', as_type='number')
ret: 400 rpm
